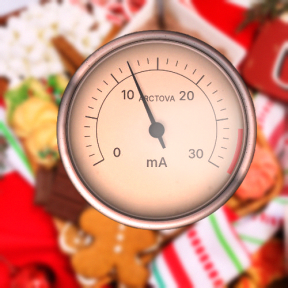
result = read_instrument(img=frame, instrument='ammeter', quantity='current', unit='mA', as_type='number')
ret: 12 mA
